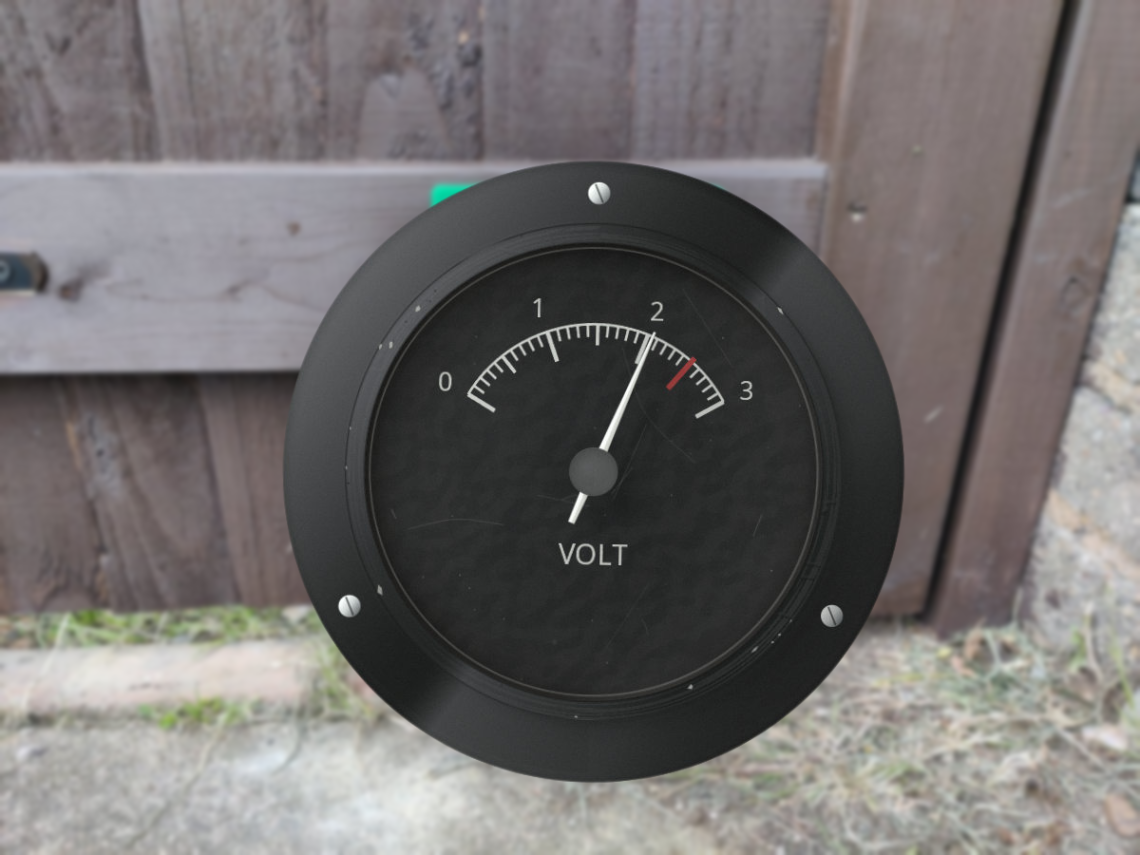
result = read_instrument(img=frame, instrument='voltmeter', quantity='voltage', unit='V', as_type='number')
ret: 2.05 V
